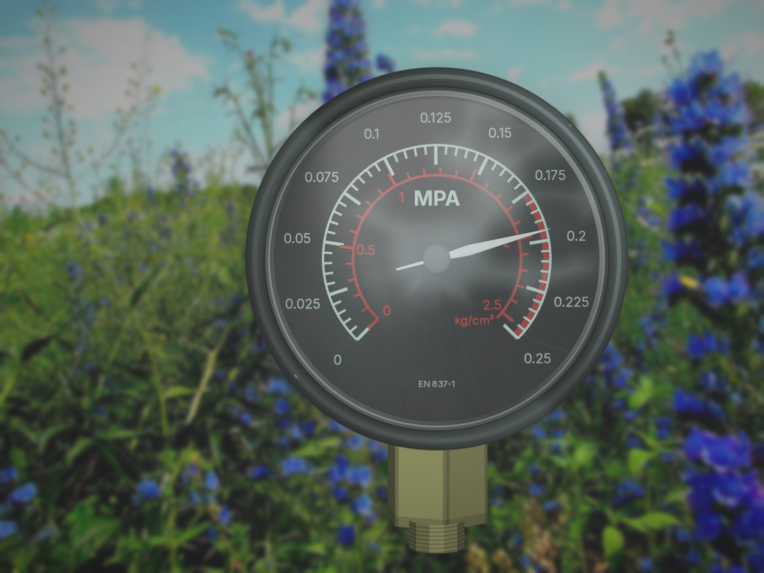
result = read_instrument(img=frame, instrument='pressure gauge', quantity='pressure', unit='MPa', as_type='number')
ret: 0.195 MPa
